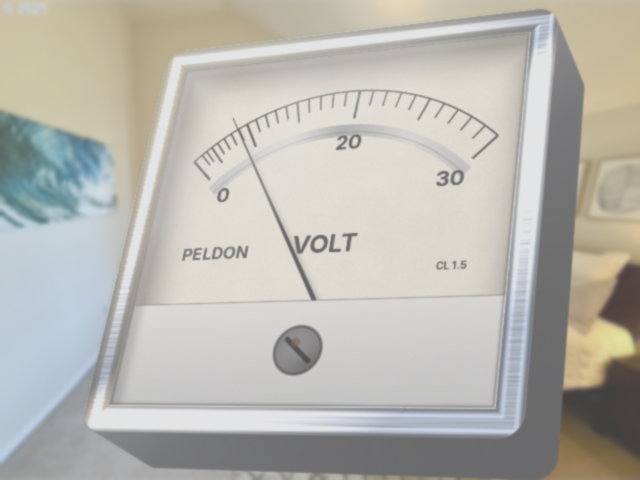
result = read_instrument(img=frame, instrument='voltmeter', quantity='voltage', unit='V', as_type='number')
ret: 9 V
